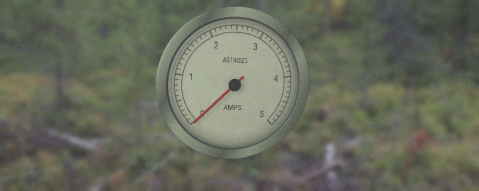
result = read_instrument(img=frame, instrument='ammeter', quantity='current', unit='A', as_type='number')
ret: 0 A
